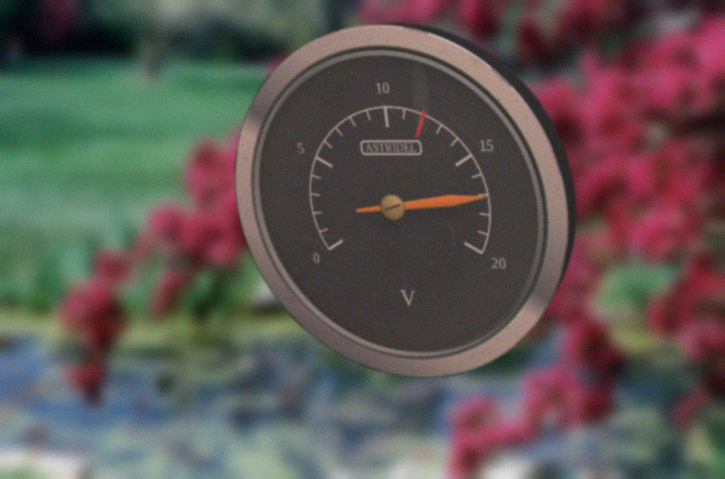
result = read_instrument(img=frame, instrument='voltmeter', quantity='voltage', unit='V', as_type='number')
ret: 17 V
